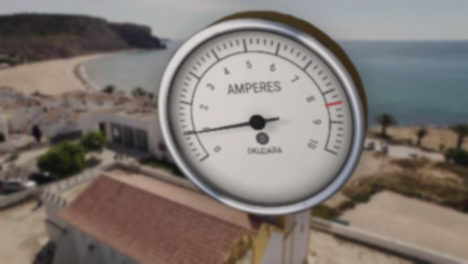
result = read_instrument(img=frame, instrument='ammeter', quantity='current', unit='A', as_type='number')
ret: 1 A
